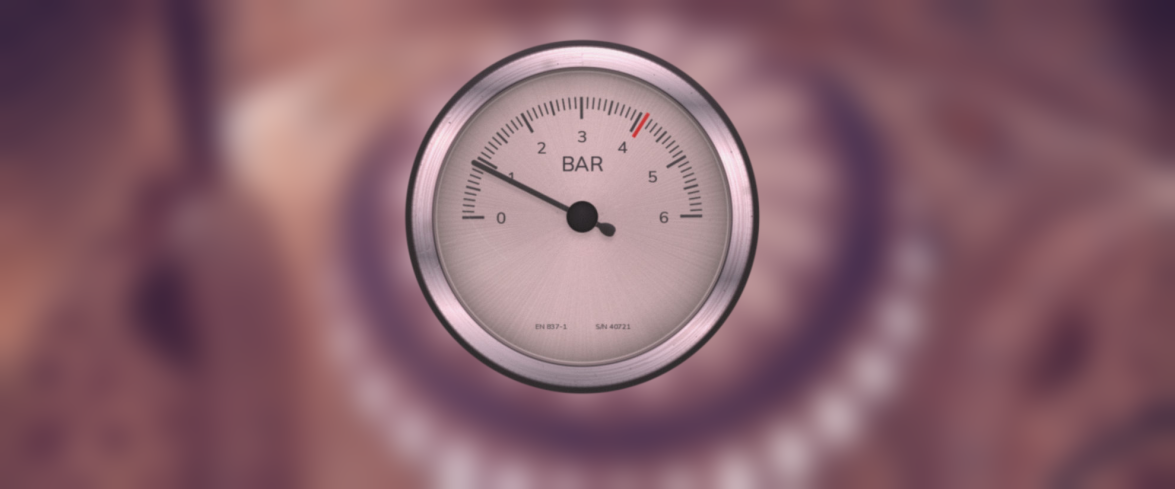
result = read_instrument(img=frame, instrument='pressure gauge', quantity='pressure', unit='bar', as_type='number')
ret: 0.9 bar
